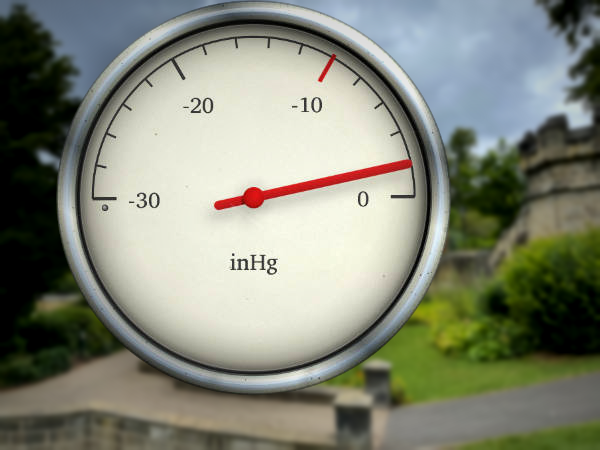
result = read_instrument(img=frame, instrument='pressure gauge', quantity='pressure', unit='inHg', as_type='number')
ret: -2 inHg
